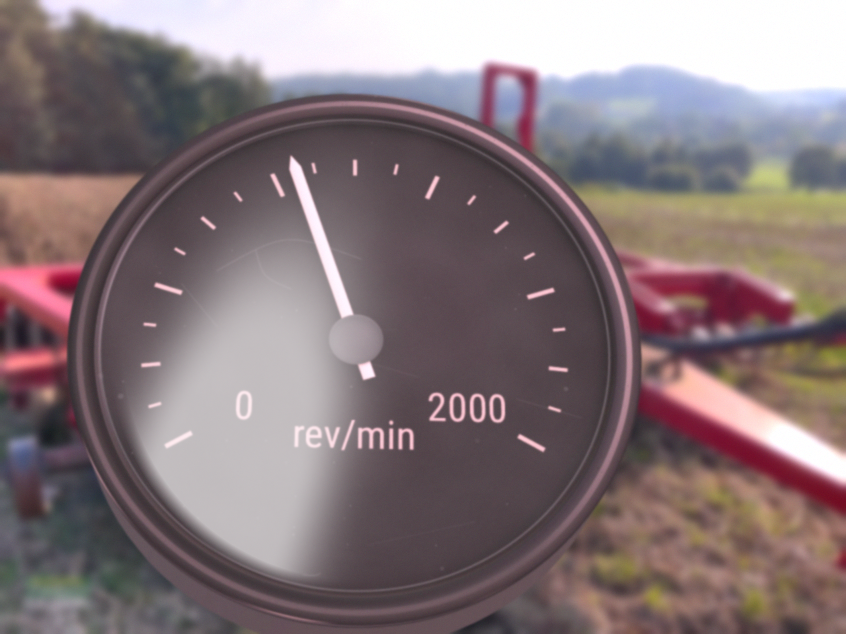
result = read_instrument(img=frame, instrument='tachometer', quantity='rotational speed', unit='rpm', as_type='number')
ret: 850 rpm
